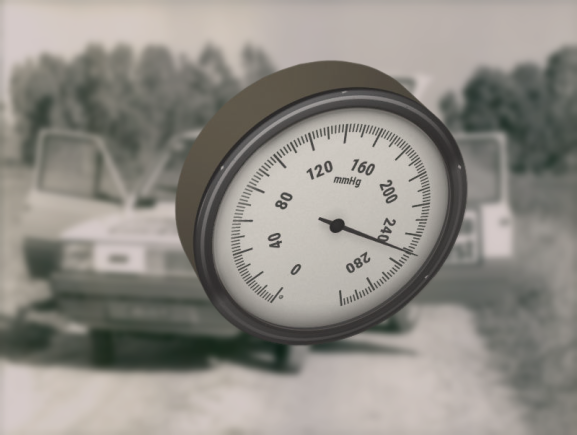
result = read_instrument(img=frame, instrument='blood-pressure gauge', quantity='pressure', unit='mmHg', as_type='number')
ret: 250 mmHg
